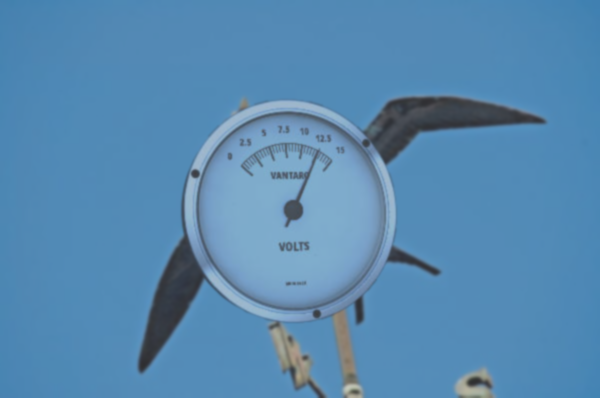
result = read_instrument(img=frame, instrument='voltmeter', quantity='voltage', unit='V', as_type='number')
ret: 12.5 V
